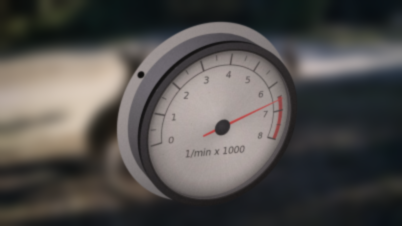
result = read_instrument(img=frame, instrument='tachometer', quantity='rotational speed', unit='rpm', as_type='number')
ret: 6500 rpm
